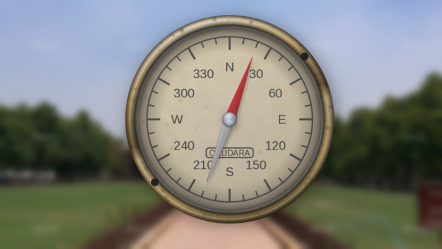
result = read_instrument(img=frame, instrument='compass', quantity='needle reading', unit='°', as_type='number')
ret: 20 °
